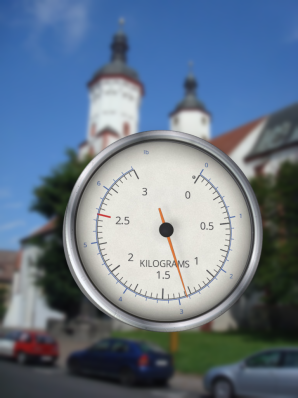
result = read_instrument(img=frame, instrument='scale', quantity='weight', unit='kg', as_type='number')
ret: 1.3 kg
